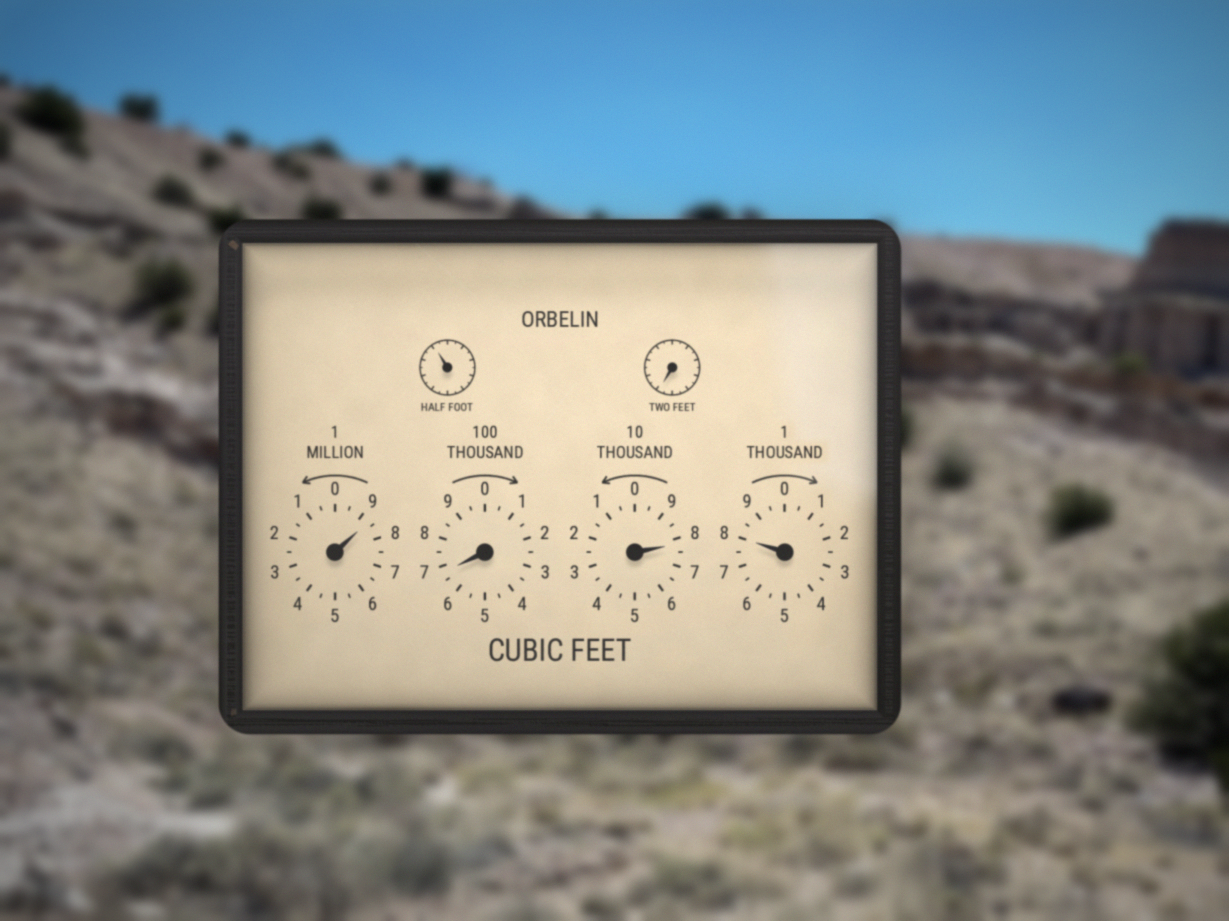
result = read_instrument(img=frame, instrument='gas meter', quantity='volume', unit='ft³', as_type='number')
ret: 867800 ft³
